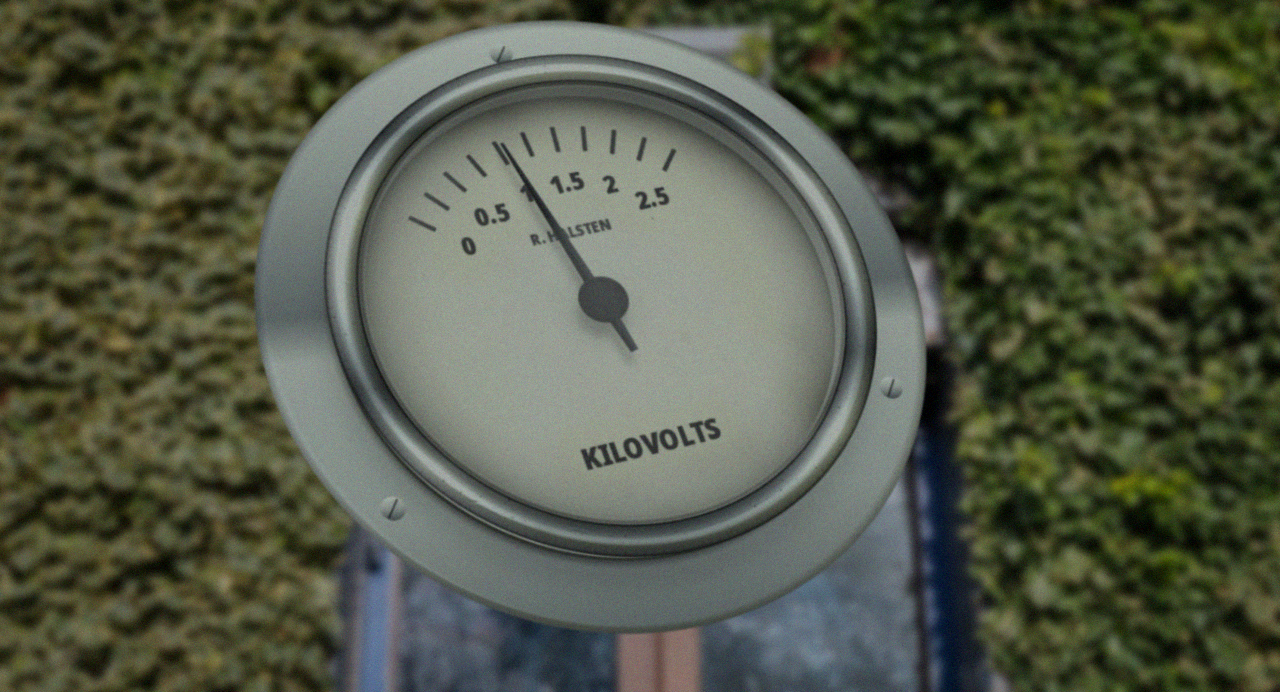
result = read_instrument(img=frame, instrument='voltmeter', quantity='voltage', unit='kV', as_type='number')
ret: 1 kV
